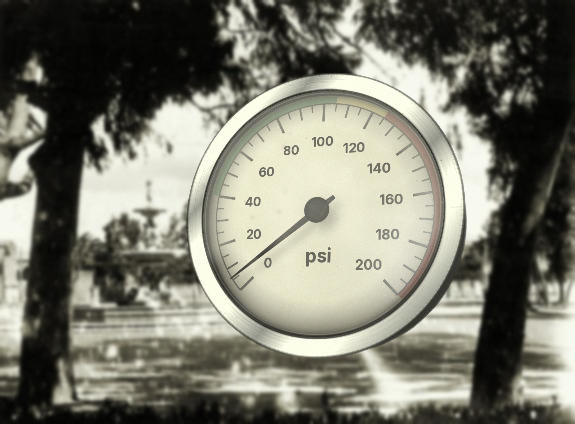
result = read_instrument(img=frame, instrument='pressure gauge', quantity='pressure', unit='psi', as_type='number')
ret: 5 psi
